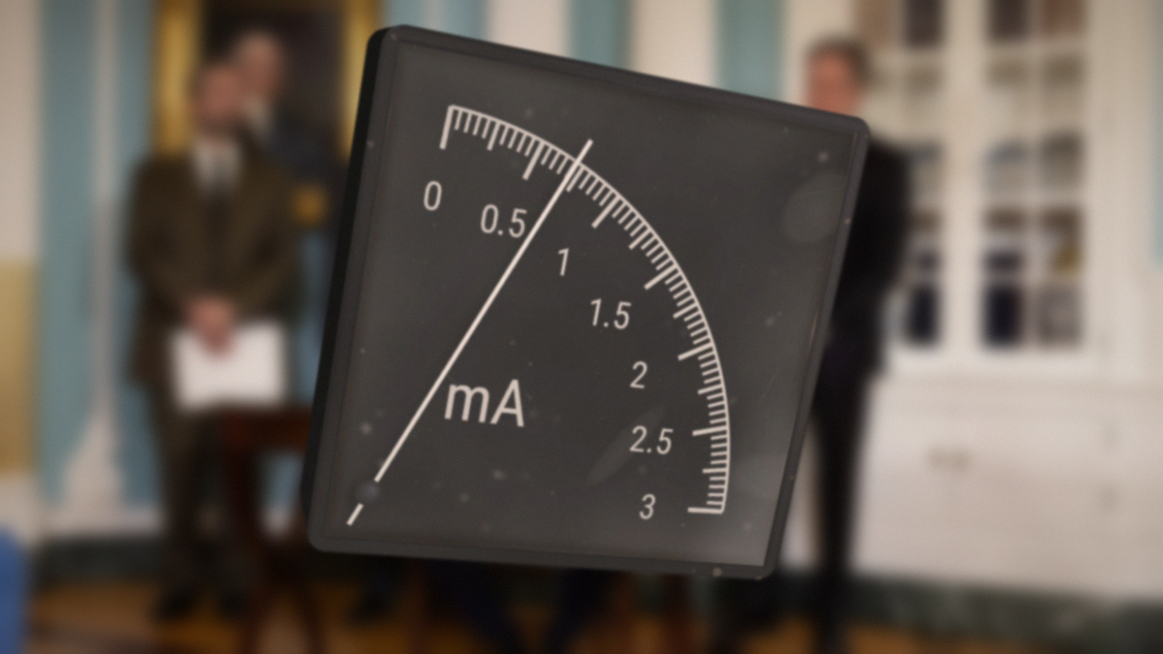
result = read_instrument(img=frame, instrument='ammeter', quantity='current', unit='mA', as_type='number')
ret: 0.7 mA
